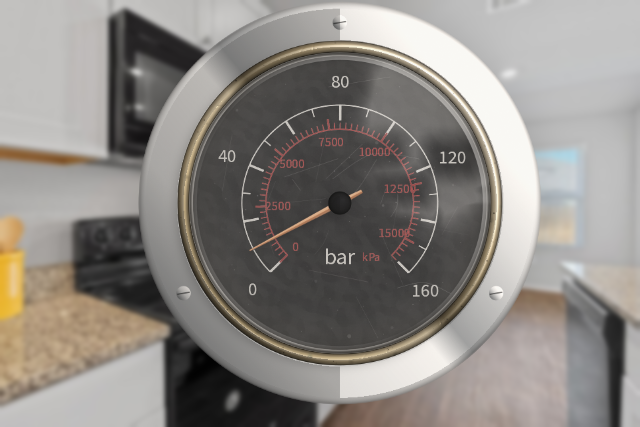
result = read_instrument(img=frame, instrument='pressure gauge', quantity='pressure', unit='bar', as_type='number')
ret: 10 bar
